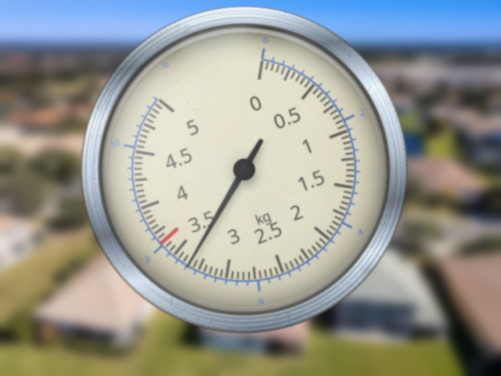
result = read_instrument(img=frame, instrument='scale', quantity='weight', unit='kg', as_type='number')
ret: 3.35 kg
